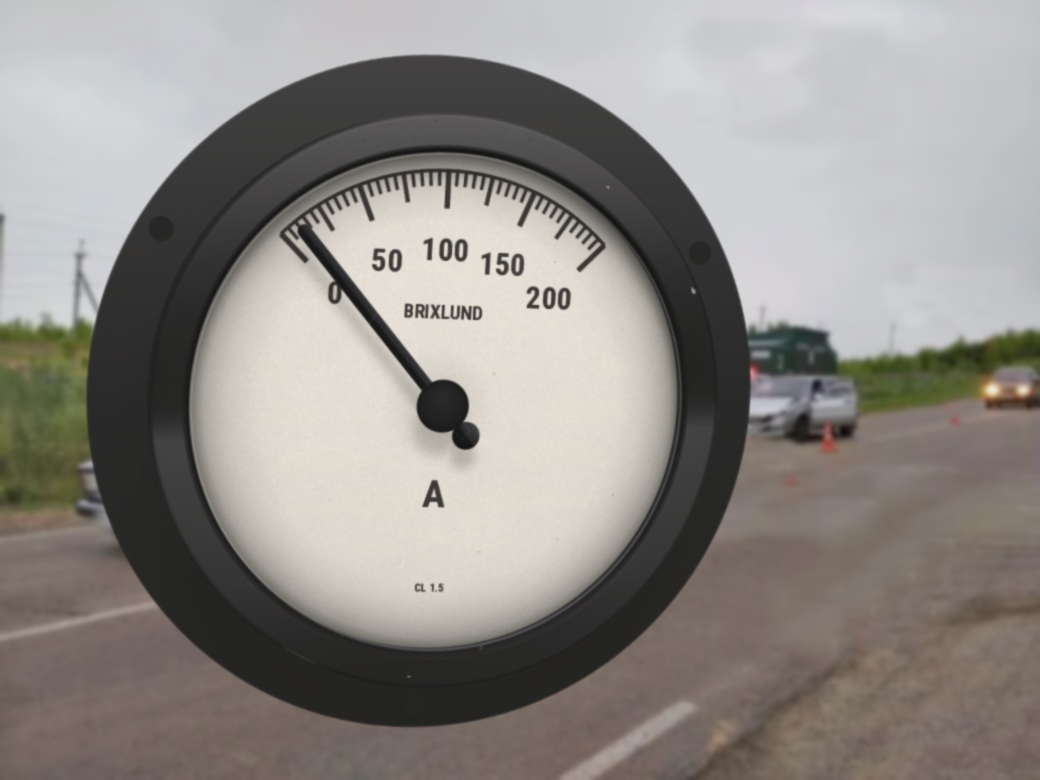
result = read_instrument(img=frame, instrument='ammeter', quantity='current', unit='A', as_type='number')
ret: 10 A
